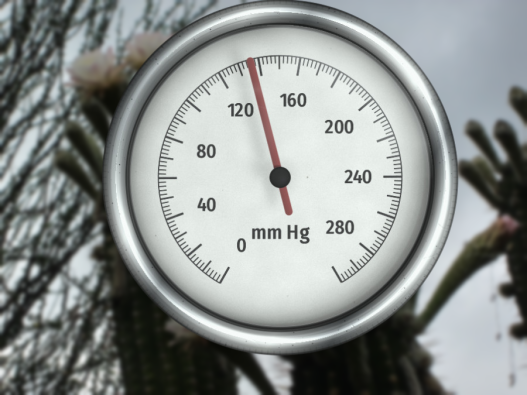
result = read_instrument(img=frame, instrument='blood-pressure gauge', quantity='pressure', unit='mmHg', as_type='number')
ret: 136 mmHg
